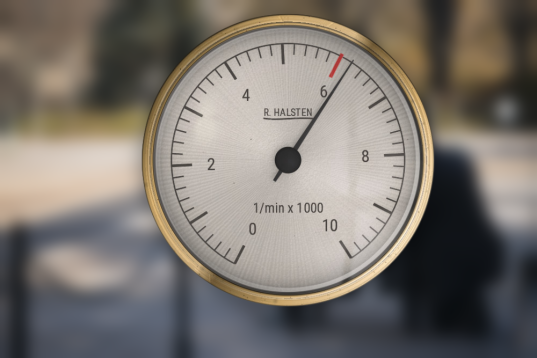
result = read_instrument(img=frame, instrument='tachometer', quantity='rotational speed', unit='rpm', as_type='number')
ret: 6200 rpm
